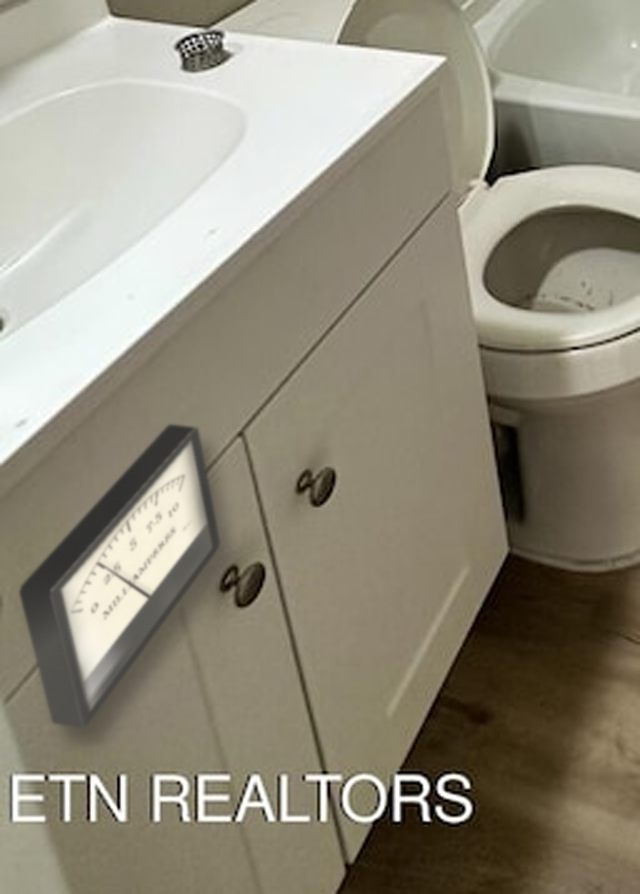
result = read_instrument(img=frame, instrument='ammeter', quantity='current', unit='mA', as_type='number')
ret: 2.5 mA
